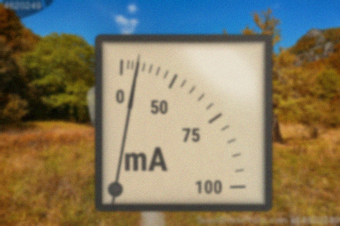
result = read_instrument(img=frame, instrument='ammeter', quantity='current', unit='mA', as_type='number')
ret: 25 mA
